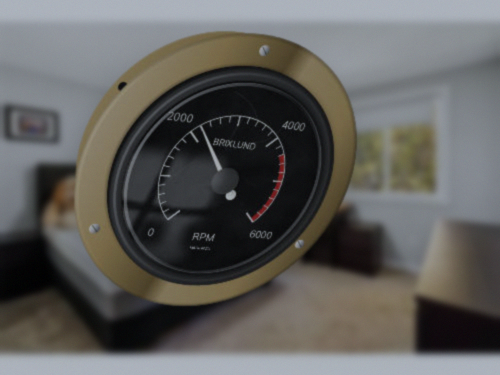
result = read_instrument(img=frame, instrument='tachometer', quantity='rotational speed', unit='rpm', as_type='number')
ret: 2200 rpm
